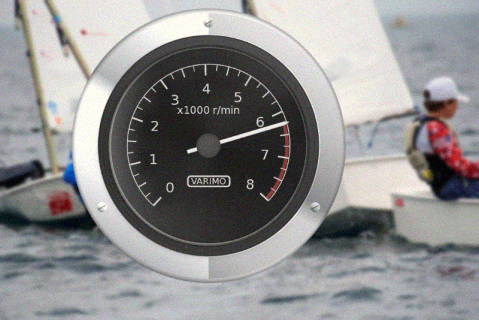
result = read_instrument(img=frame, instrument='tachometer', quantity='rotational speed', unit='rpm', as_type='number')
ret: 6250 rpm
